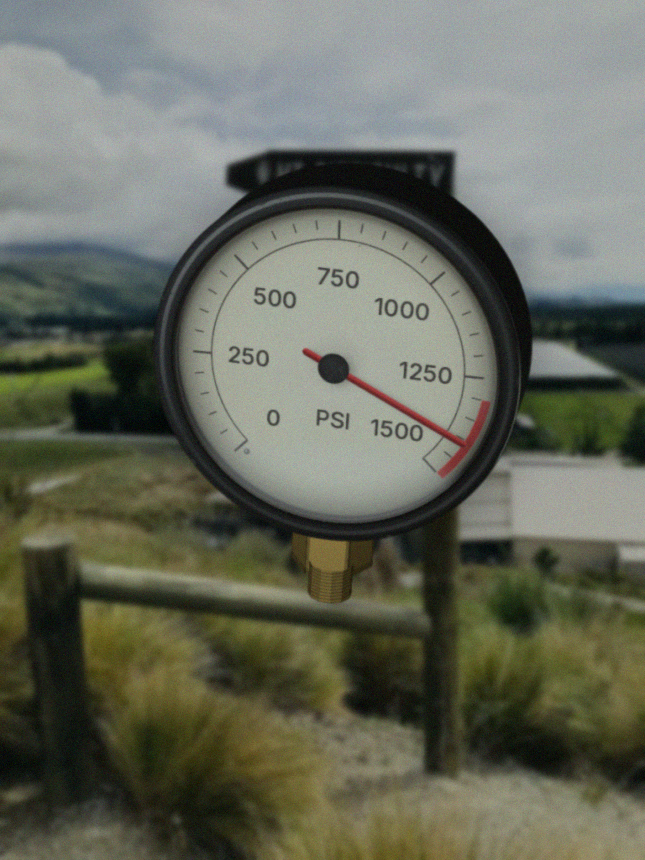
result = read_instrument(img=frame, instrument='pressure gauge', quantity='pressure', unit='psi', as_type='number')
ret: 1400 psi
